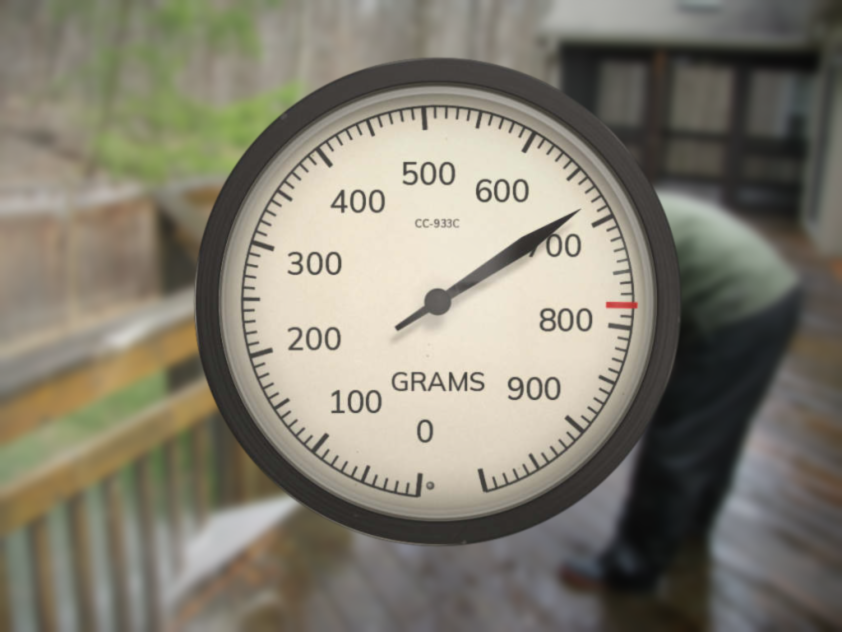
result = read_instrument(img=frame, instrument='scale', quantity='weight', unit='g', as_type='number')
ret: 680 g
